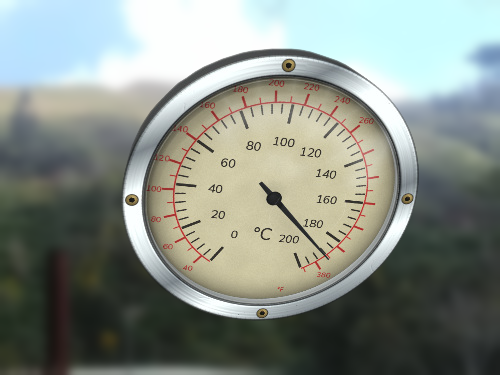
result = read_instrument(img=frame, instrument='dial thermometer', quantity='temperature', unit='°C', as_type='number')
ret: 188 °C
